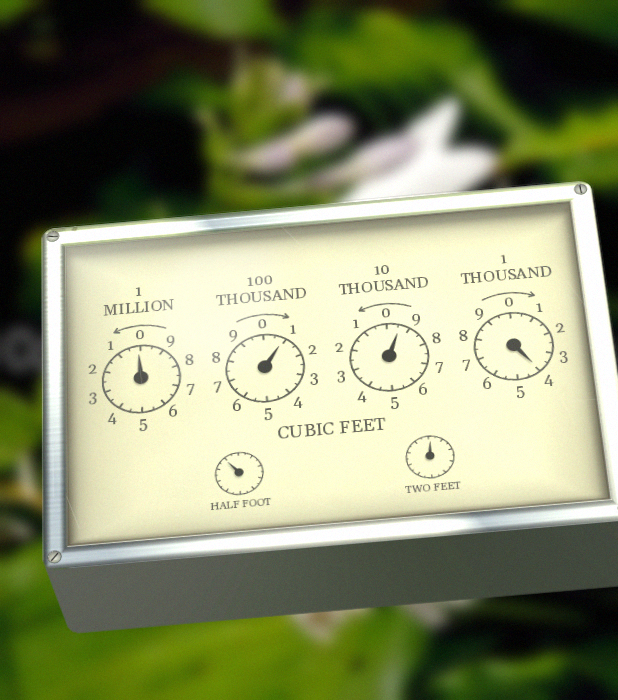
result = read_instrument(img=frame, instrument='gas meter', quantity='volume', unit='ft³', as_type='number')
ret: 9400 ft³
